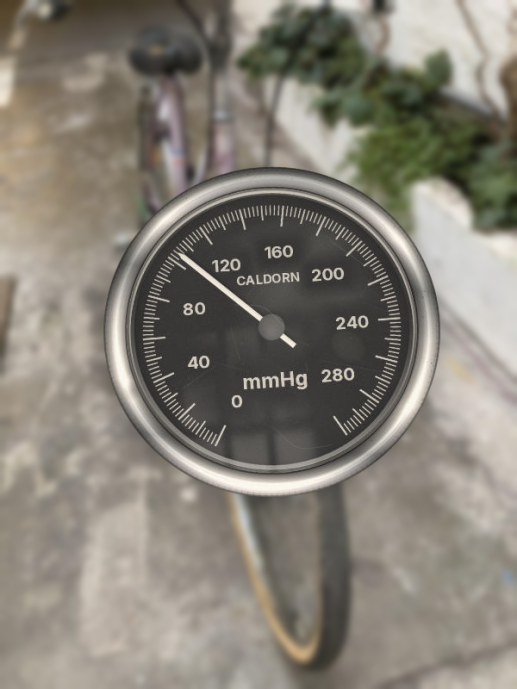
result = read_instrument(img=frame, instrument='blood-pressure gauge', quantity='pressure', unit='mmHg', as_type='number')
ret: 104 mmHg
